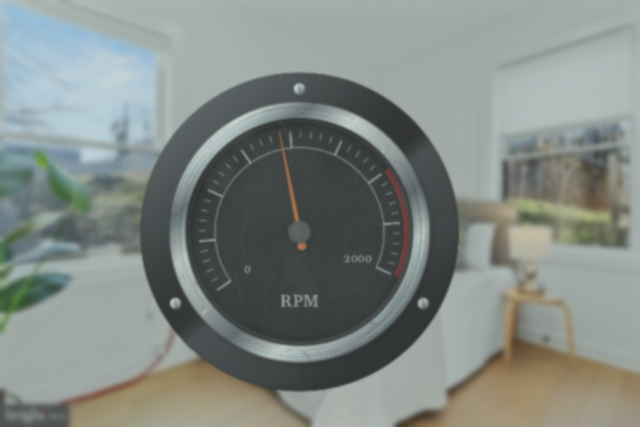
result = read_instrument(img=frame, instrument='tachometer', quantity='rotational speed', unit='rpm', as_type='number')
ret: 950 rpm
